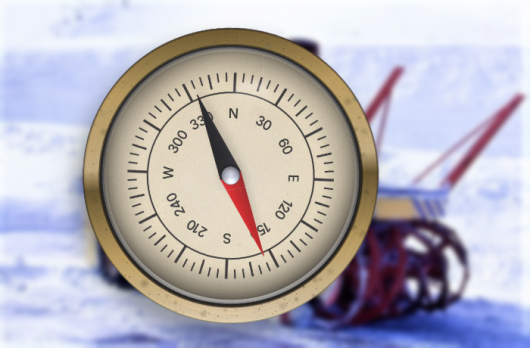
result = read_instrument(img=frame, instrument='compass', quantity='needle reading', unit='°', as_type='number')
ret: 155 °
